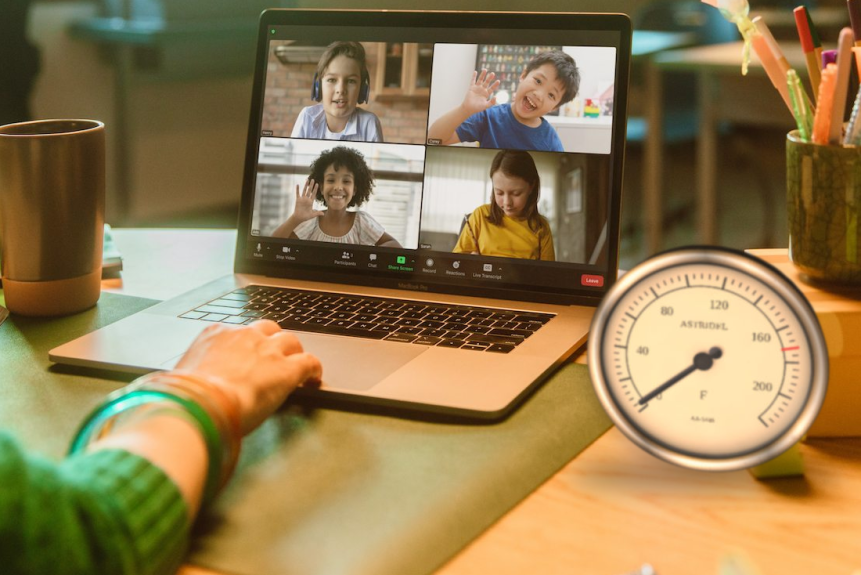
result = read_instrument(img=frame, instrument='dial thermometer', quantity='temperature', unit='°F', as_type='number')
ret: 4 °F
